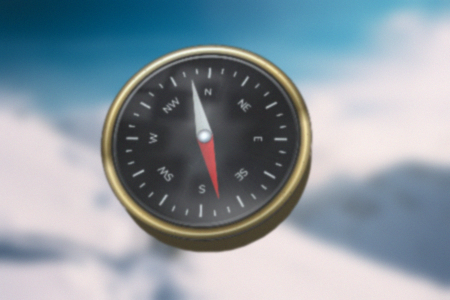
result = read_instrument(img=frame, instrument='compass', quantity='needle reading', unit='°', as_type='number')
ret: 165 °
